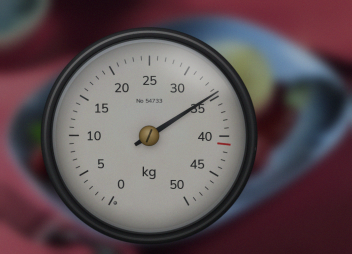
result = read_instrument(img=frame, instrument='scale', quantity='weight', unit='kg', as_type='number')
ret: 34.5 kg
